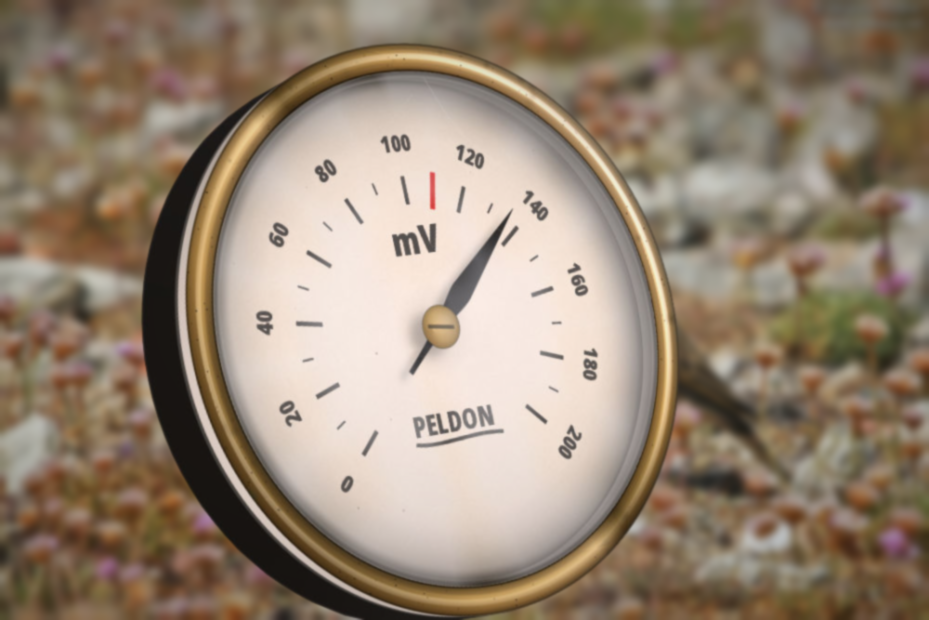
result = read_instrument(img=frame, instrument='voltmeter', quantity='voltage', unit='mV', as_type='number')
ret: 135 mV
